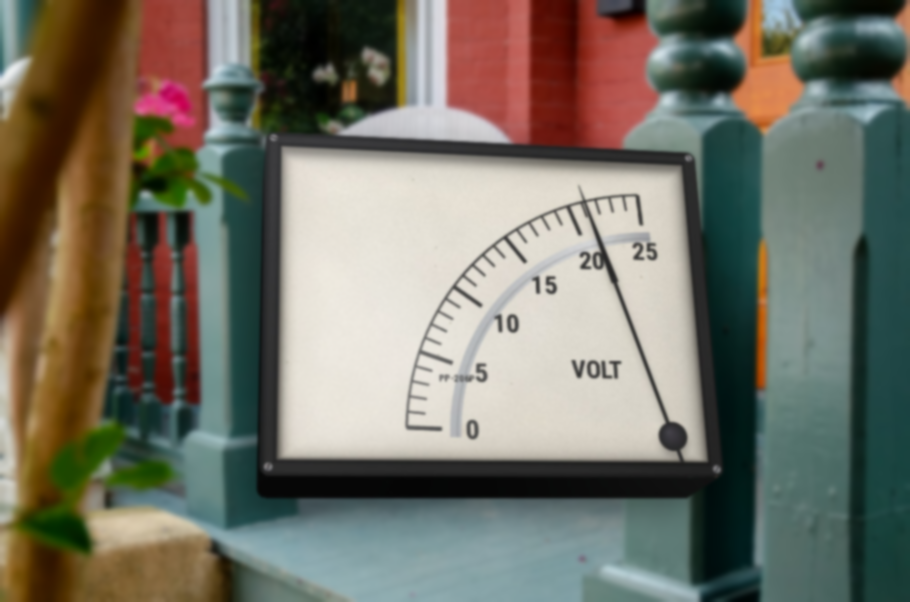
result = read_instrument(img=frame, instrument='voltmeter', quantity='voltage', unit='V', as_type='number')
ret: 21 V
